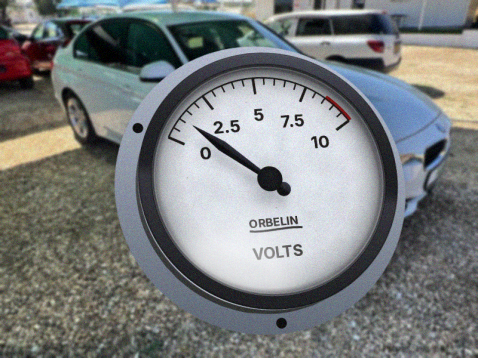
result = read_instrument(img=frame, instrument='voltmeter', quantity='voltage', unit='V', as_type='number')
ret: 1 V
